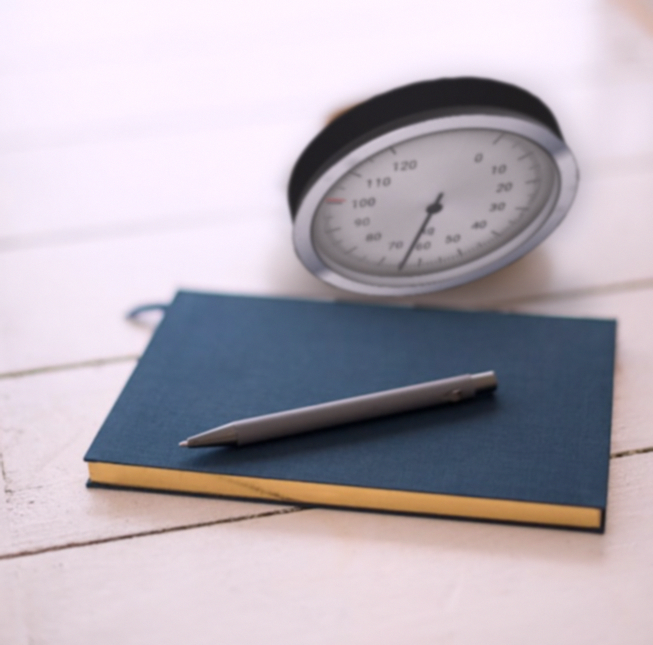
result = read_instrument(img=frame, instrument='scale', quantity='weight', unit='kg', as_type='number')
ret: 65 kg
